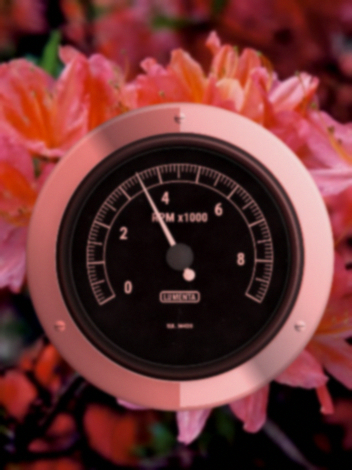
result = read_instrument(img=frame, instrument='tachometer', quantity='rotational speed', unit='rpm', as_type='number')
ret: 3500 rpm
